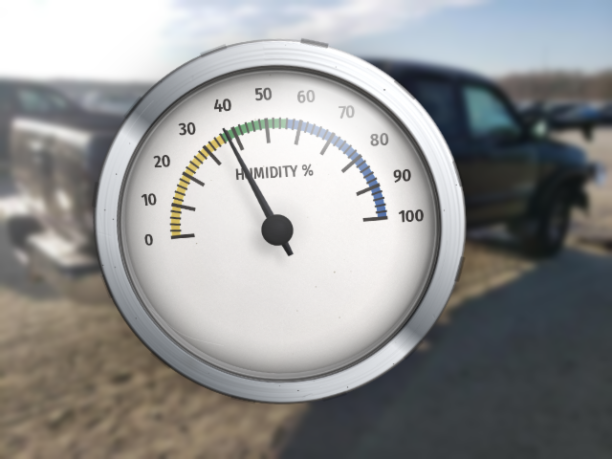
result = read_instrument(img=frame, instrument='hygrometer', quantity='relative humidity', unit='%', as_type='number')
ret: 38 %
